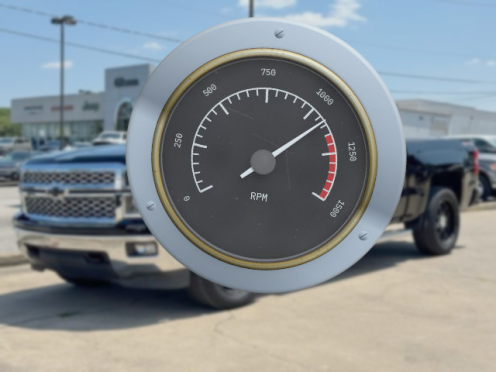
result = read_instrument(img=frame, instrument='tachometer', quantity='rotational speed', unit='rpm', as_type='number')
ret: 1075 rpm
